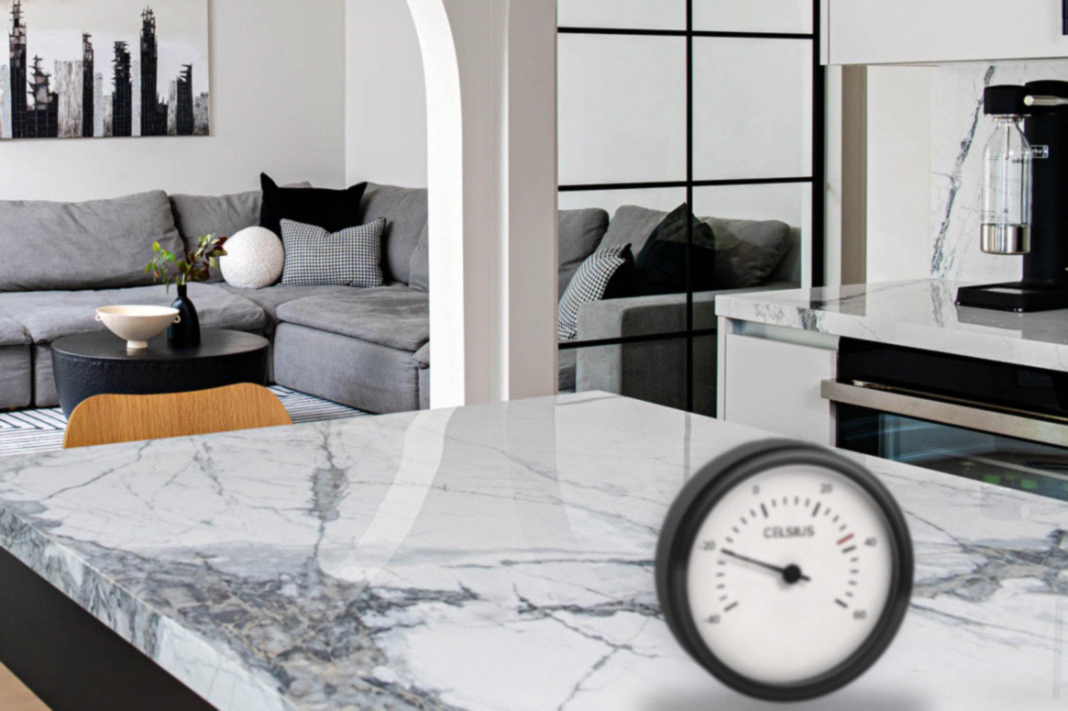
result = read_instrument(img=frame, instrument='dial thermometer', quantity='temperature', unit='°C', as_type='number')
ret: -20 °C
